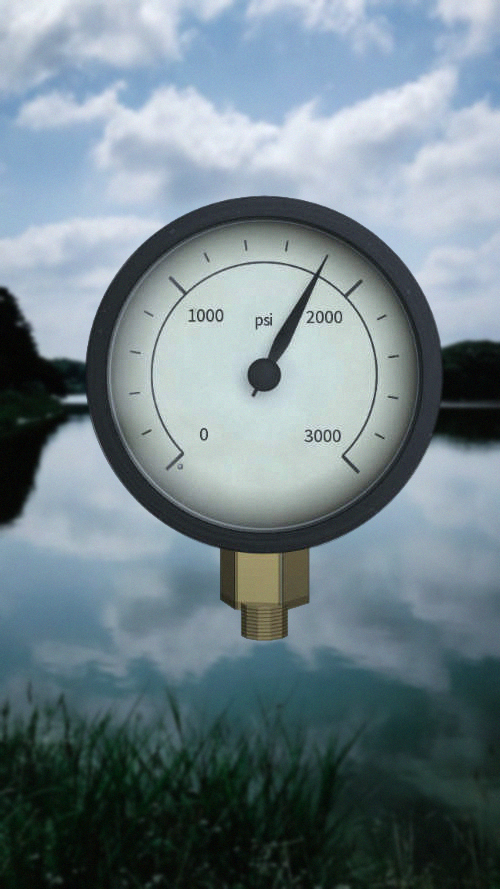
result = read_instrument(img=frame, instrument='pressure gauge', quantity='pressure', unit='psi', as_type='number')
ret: 1800 psi
